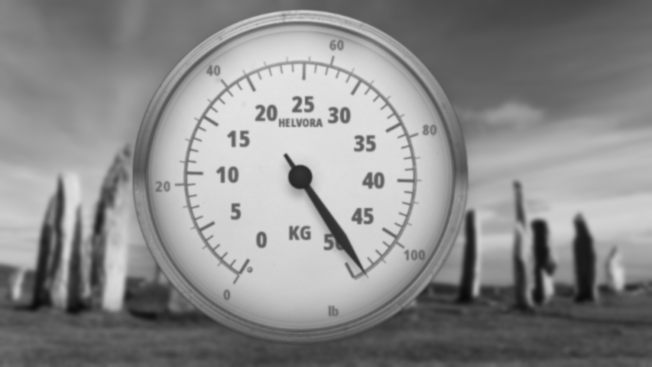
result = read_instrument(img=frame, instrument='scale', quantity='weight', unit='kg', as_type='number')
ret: 49 kg
